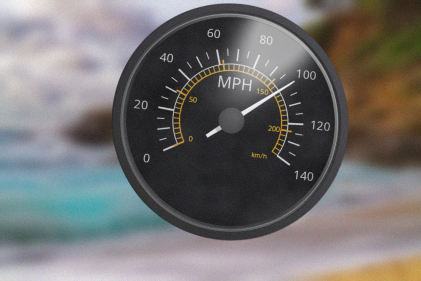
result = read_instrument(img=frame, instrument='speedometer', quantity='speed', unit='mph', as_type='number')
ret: 100 mph
